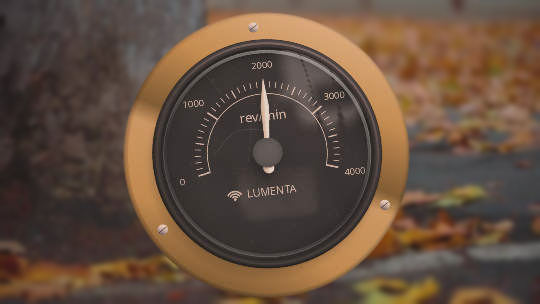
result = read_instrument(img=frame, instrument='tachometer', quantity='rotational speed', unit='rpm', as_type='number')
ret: 2000 rpm
